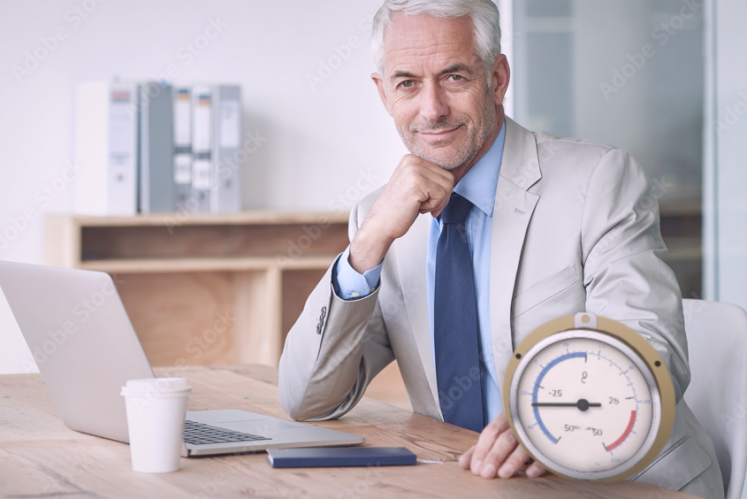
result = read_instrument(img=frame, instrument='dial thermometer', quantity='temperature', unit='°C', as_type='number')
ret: -32.5 °C
